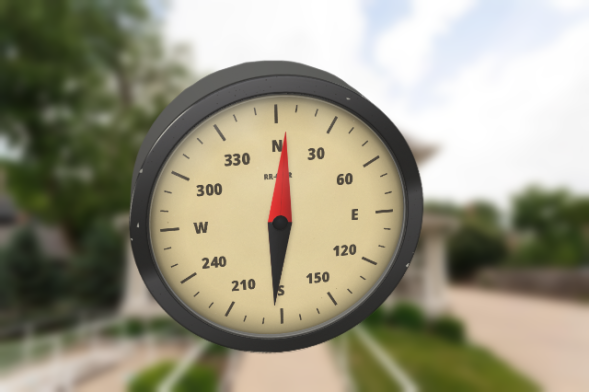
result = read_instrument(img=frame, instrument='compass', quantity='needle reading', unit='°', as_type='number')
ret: 5 °
